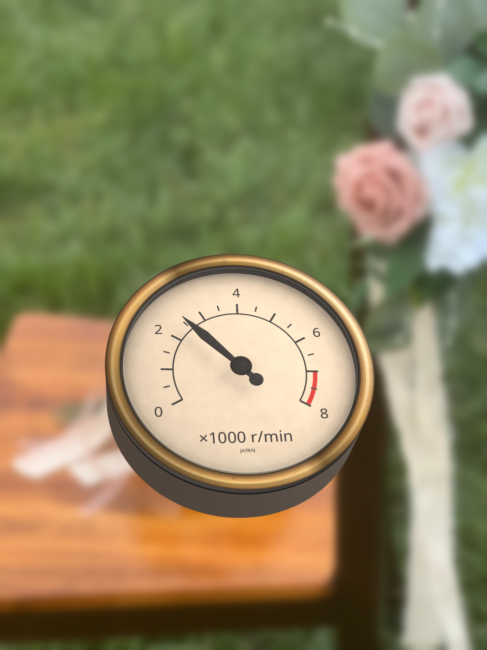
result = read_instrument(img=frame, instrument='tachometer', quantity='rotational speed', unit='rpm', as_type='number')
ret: 2500 rpm
